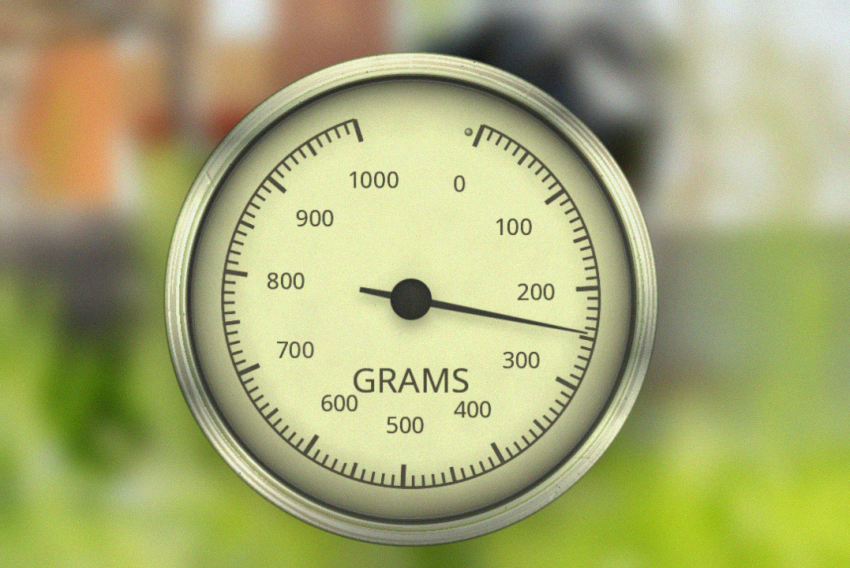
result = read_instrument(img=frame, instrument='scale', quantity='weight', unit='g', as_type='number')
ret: 245 g
